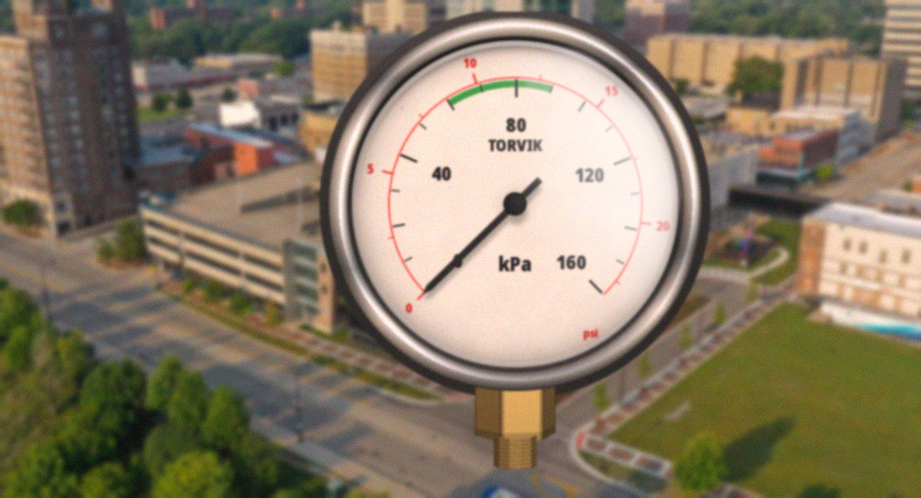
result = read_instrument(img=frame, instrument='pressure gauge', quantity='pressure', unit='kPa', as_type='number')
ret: 0 kPa
